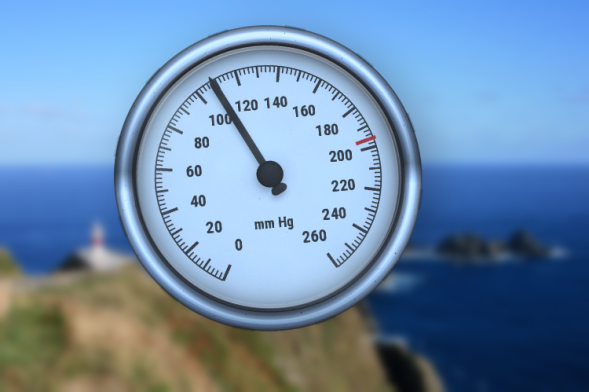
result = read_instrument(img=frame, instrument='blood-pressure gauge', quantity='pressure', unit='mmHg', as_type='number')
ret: 108 mmHg
